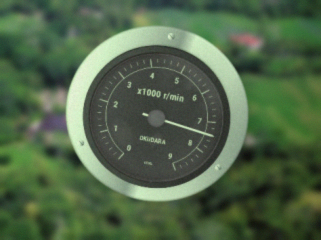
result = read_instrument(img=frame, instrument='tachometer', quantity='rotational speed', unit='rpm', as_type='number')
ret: 7400 rpm
